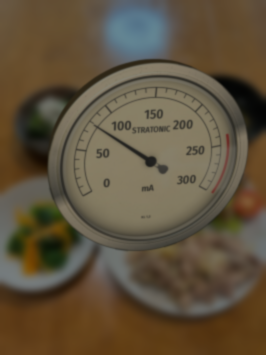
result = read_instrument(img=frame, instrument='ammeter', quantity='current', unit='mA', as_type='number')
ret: 80 mA
